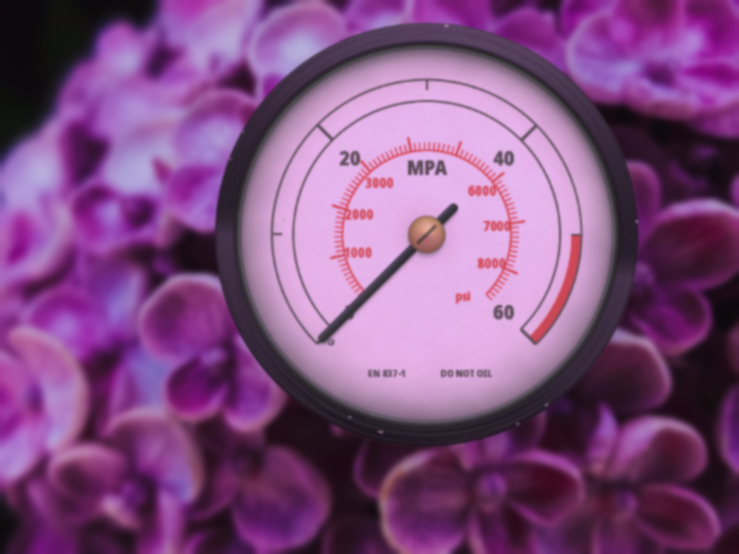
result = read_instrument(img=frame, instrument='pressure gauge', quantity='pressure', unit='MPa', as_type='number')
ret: 0 MPa
